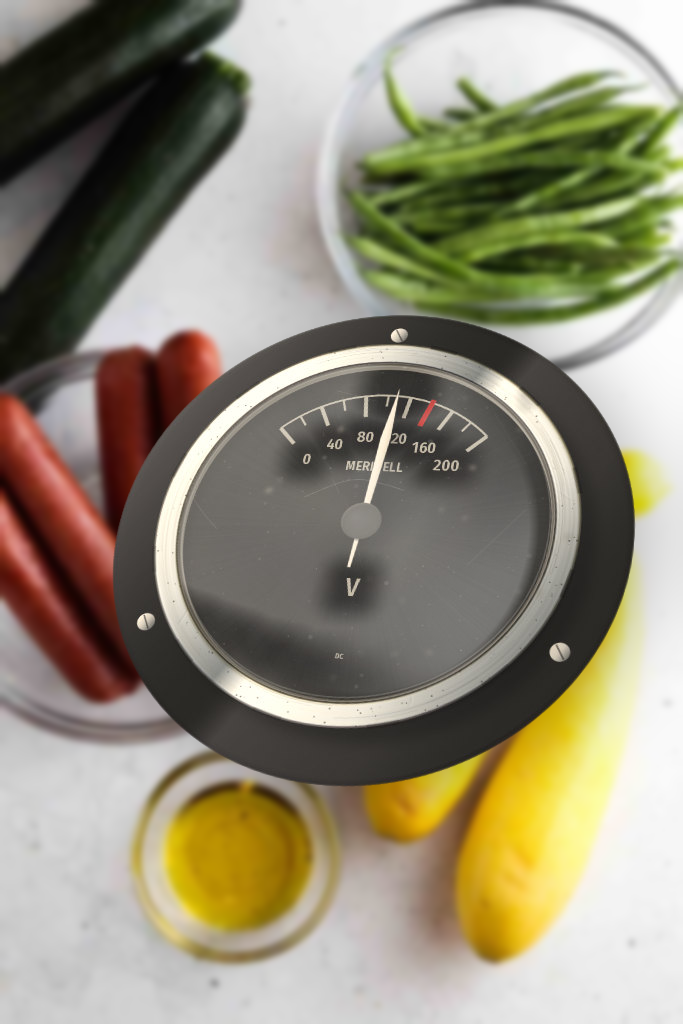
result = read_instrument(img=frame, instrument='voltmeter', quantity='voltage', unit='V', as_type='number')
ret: 110 V
